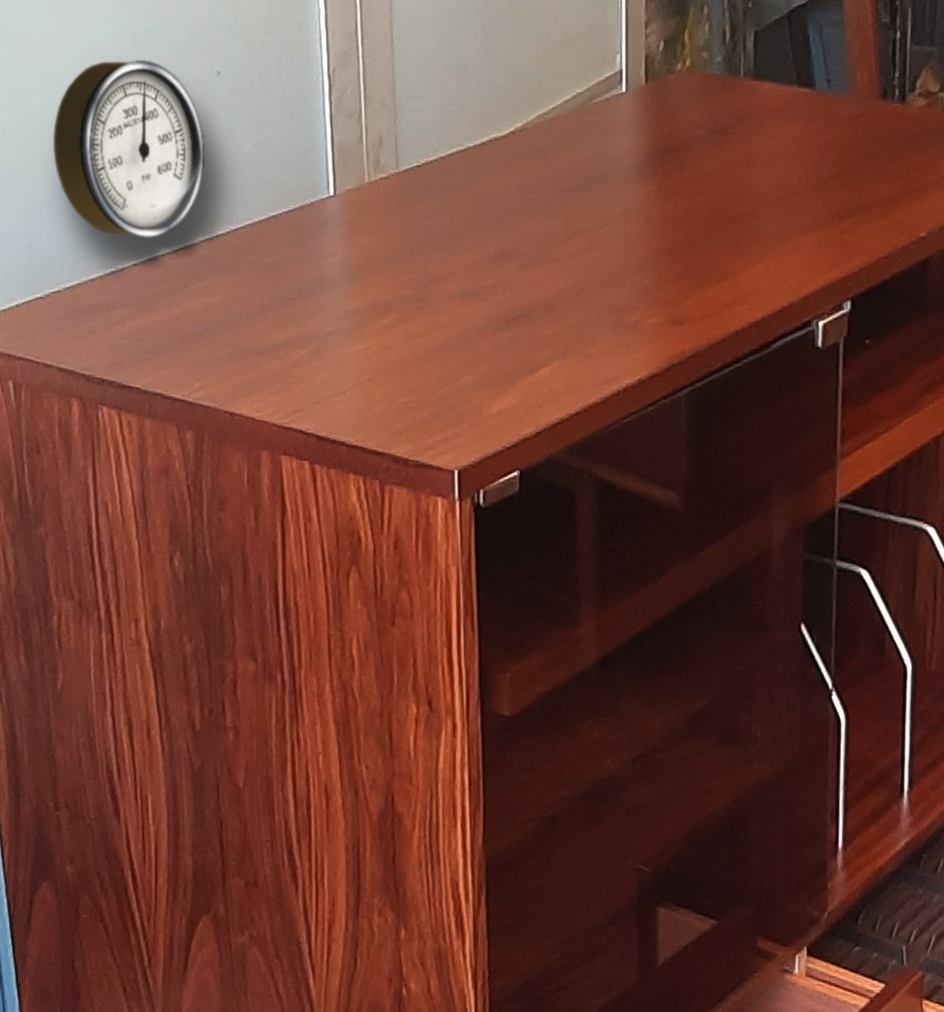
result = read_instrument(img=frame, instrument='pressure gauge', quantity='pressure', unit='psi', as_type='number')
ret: 350 psi
